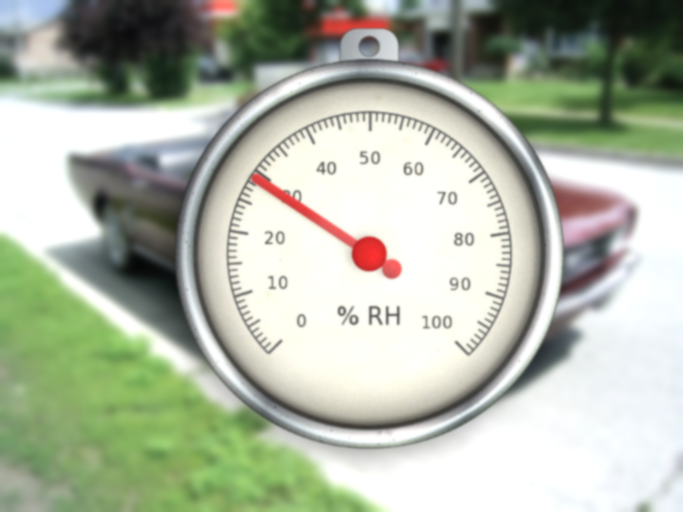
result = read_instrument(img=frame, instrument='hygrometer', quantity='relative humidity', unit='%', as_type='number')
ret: 29 %
